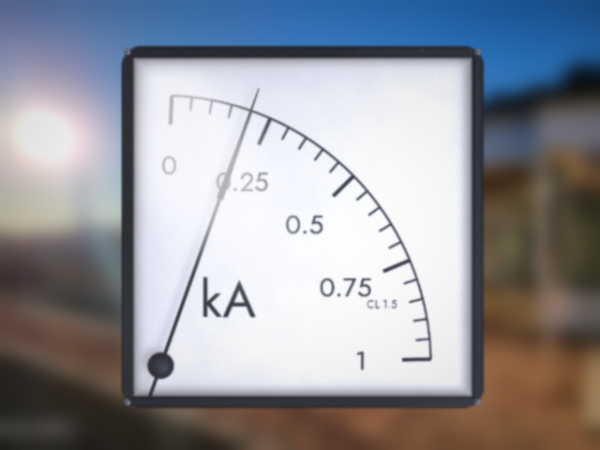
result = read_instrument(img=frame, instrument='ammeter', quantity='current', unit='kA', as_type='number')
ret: 0.2 kA
